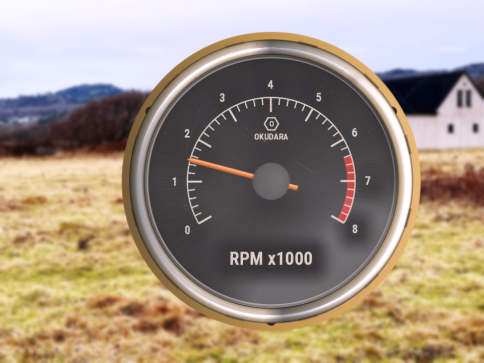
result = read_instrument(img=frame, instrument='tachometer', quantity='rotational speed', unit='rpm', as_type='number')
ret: 1500 rpm
